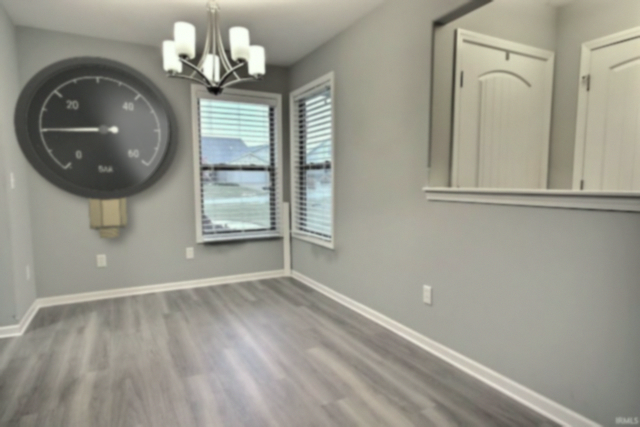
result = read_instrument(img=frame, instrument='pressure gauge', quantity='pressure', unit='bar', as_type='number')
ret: 10 bar
